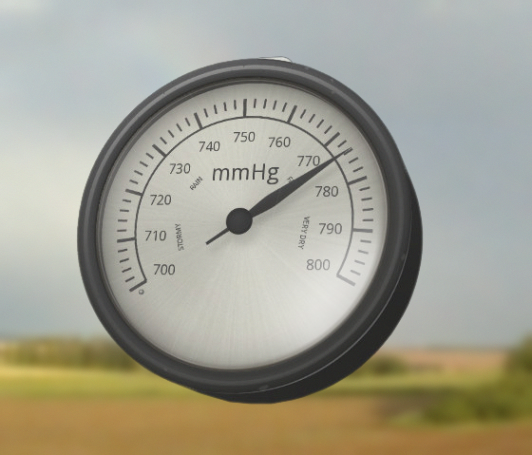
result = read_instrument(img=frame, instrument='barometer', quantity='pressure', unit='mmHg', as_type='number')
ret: 774 mmHg
